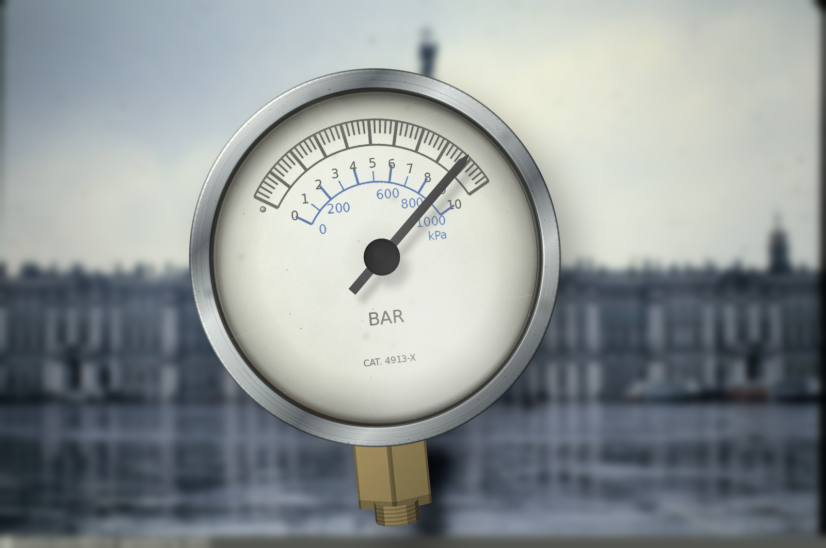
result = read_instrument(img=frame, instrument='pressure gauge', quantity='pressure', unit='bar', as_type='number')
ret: 8.8 bar
